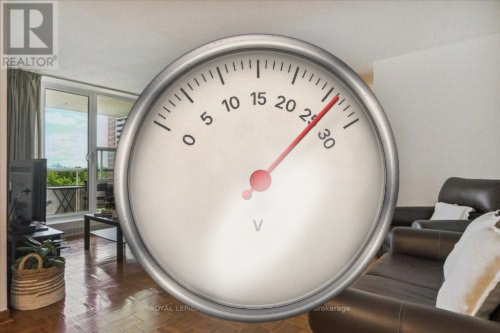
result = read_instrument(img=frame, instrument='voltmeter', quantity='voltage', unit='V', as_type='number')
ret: 26 V
